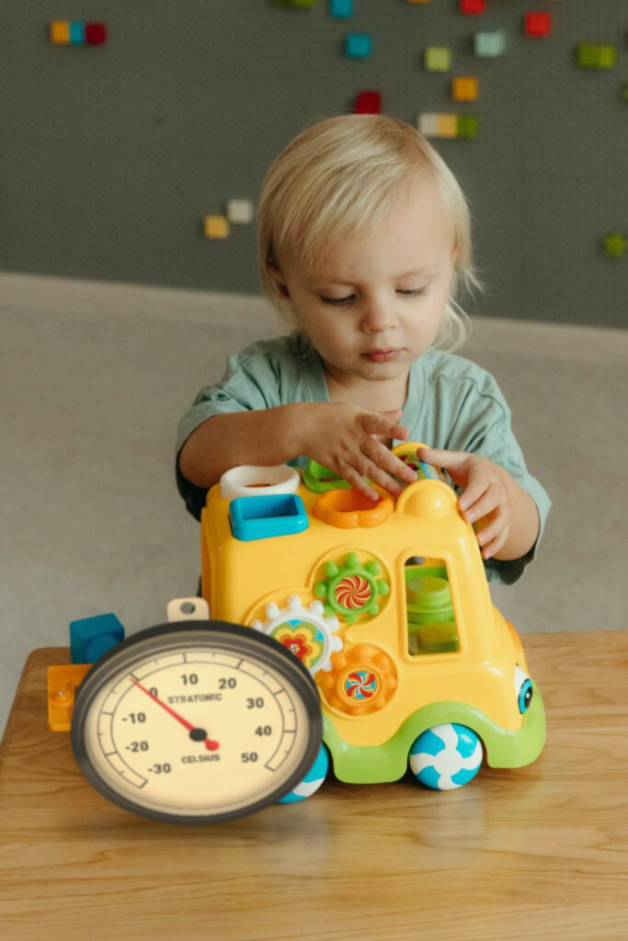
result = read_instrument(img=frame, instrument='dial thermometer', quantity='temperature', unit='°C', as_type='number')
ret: 0 °C
